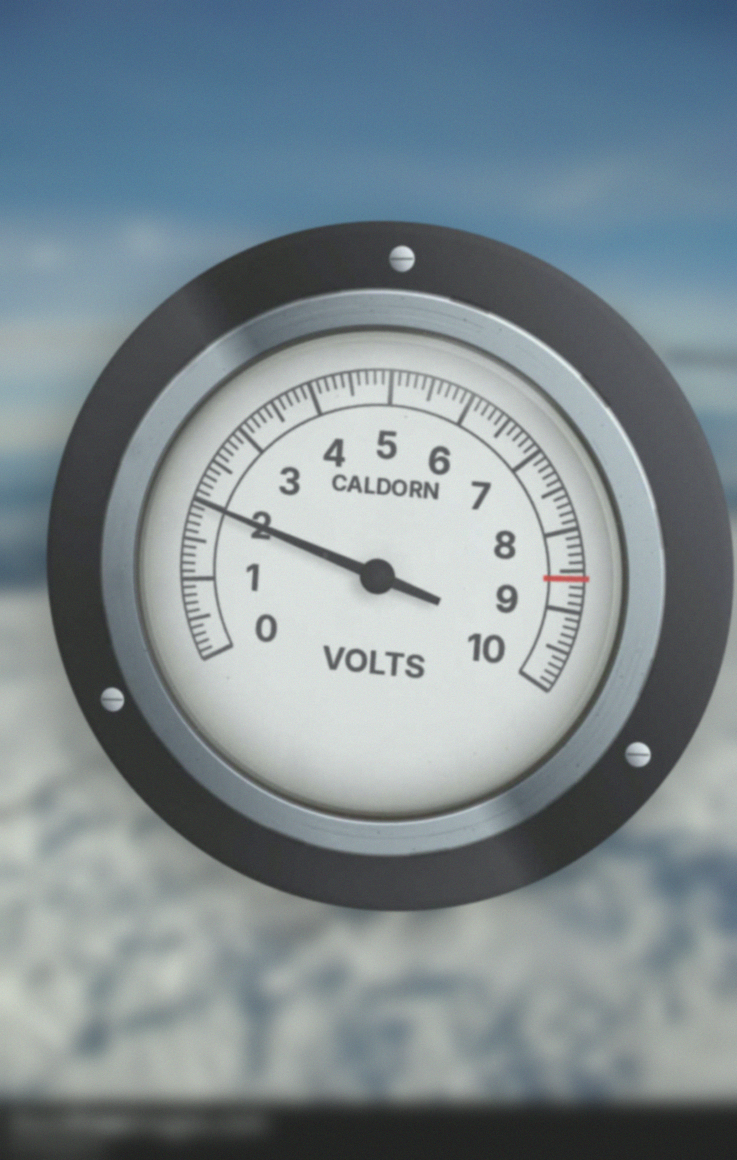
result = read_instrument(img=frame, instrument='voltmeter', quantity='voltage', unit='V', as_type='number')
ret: 2 V
